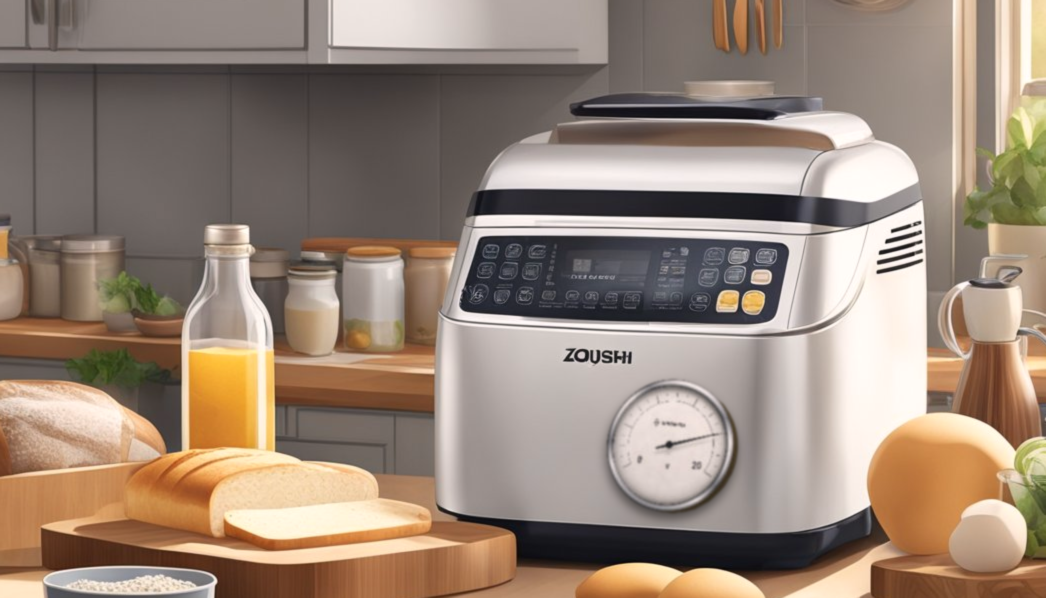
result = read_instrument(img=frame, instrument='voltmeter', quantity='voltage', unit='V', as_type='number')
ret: 16 V
